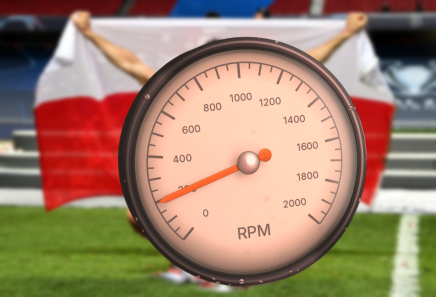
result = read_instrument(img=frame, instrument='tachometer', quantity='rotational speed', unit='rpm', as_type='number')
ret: 200 rpm
